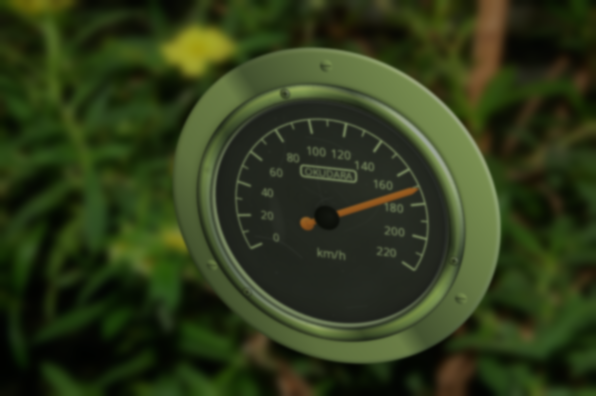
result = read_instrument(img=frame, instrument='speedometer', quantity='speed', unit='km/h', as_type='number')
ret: 170 km/h
